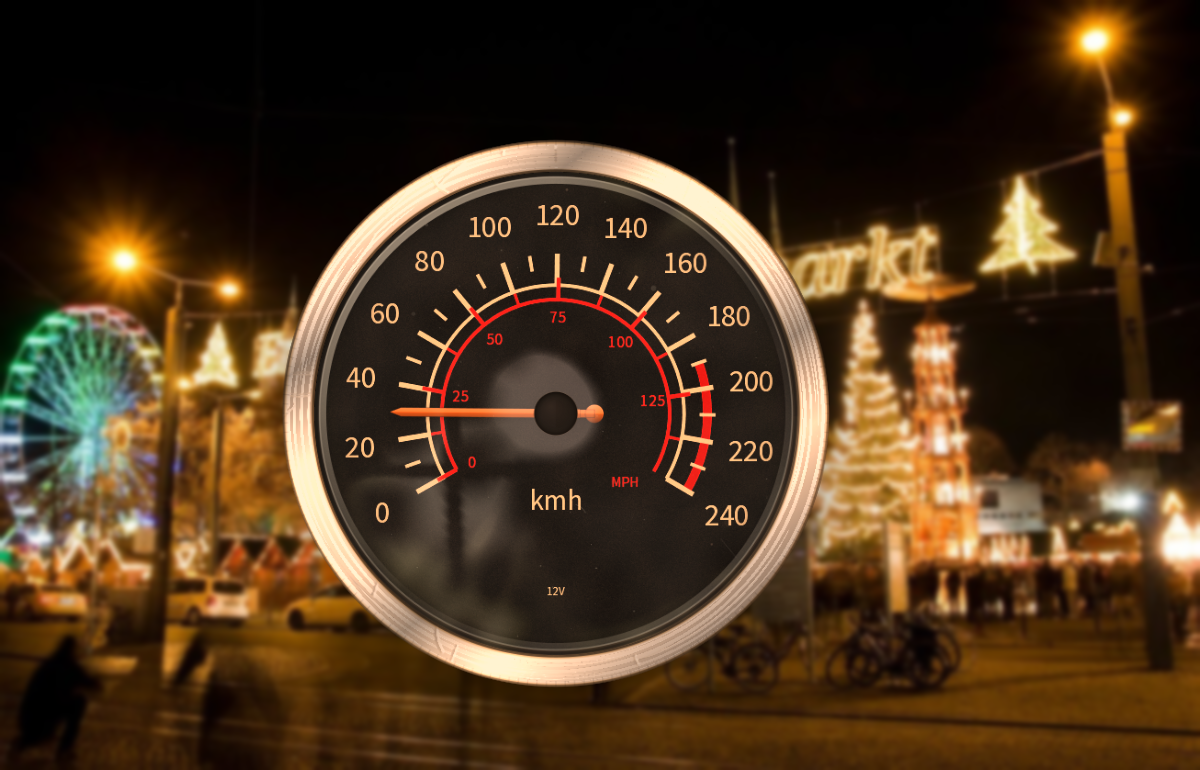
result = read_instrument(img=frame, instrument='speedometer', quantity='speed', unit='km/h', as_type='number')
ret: 30 km/h
